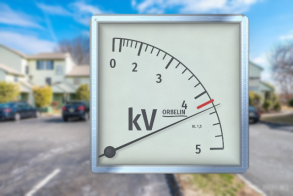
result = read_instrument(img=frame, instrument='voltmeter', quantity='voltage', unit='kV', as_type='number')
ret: 4.3 kV
